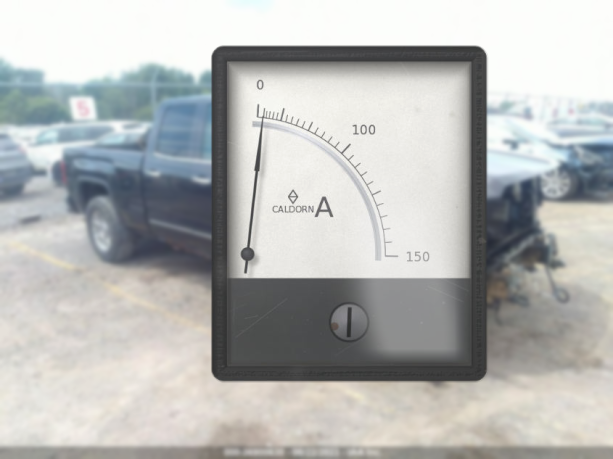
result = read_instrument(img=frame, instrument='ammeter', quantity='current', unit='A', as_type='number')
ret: 25 A
